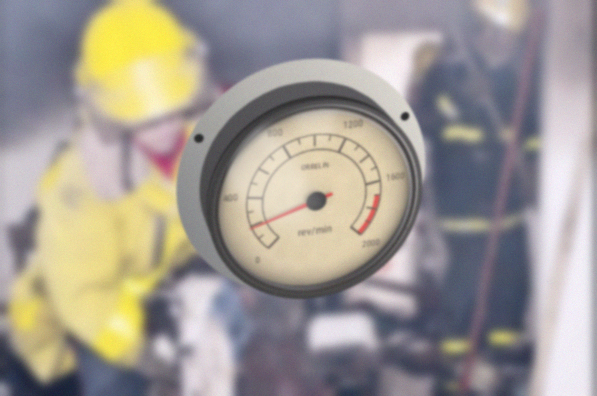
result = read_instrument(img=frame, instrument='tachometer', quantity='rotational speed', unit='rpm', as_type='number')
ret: 200 rpm
